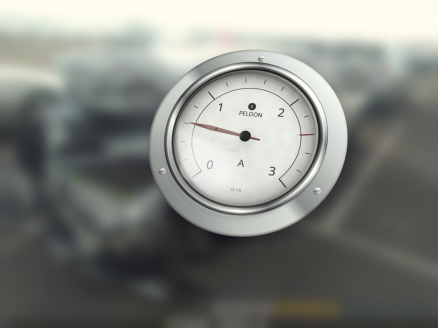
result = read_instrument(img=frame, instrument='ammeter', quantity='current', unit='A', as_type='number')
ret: 0.6 A
